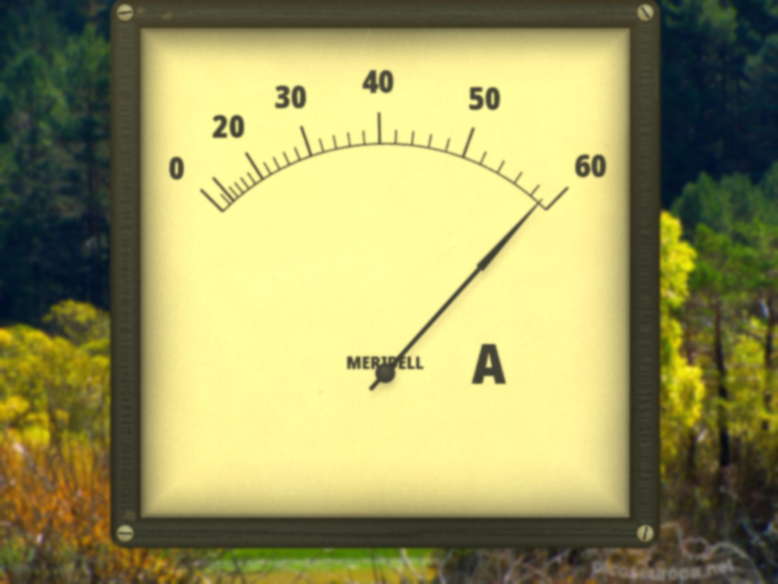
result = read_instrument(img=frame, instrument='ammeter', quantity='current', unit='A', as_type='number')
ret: 59 A
